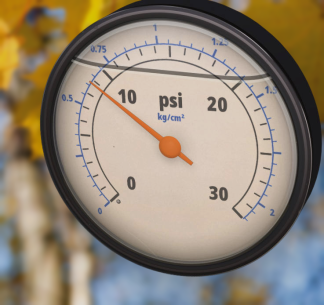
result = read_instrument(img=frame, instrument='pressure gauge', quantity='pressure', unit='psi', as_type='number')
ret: 9 psi
